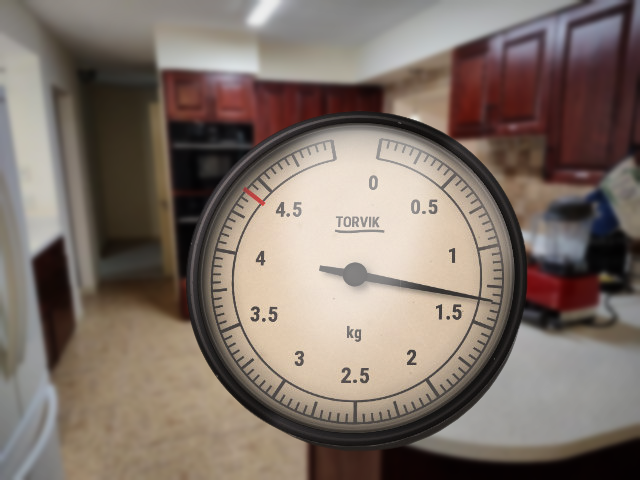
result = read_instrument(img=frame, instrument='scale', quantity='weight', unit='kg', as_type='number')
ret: 1.35 kg
